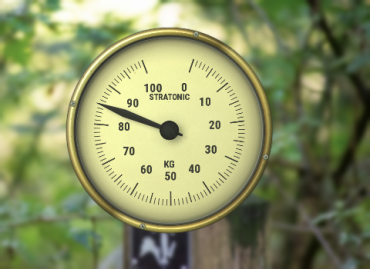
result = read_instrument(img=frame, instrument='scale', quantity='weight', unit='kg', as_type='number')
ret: 85 kg
